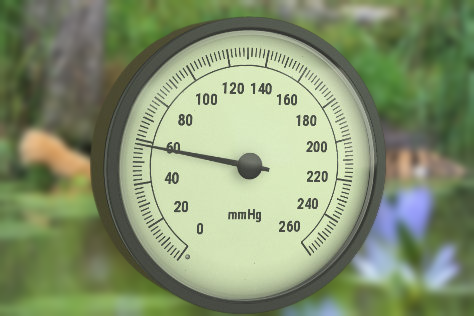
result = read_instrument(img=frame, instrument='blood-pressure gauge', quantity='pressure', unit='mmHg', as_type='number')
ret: 58 mmHg
